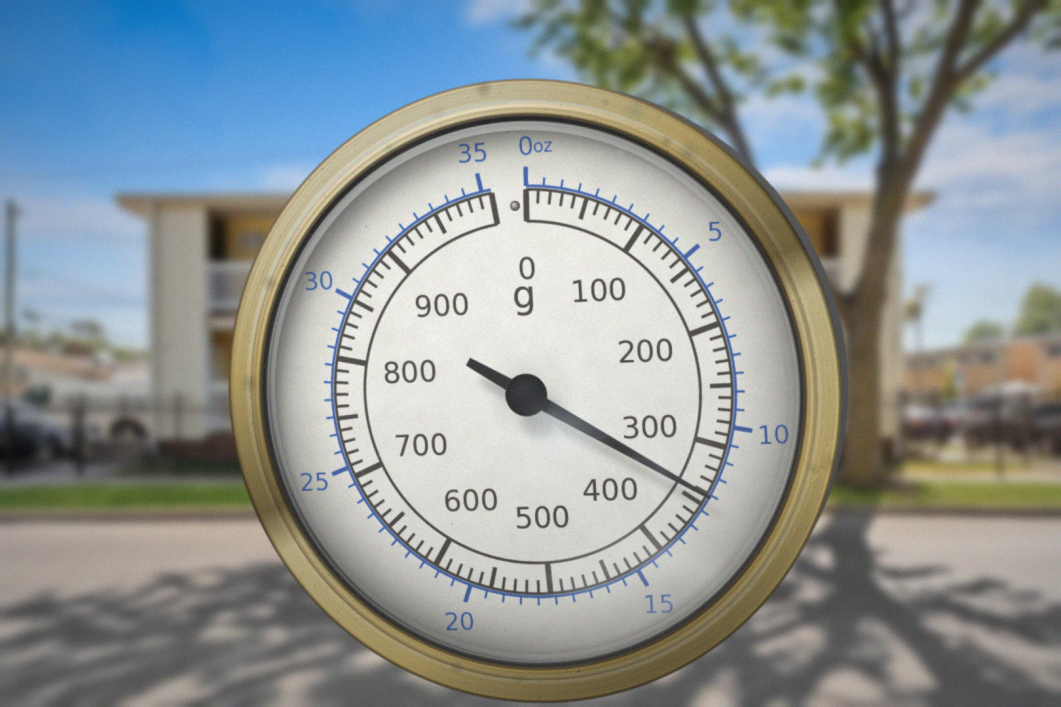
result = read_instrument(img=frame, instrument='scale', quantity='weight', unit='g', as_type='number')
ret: 340 g
